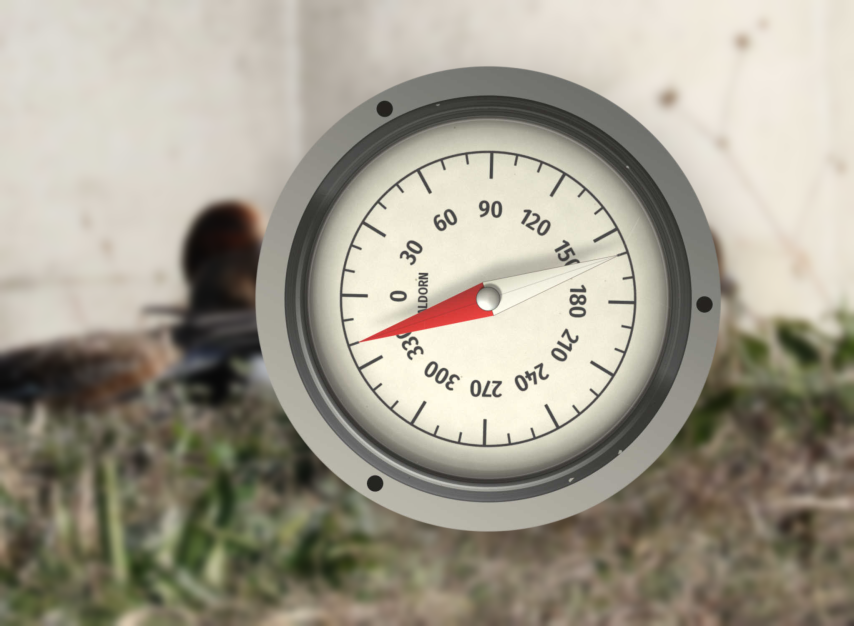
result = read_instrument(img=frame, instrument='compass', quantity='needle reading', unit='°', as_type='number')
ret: 340 °
